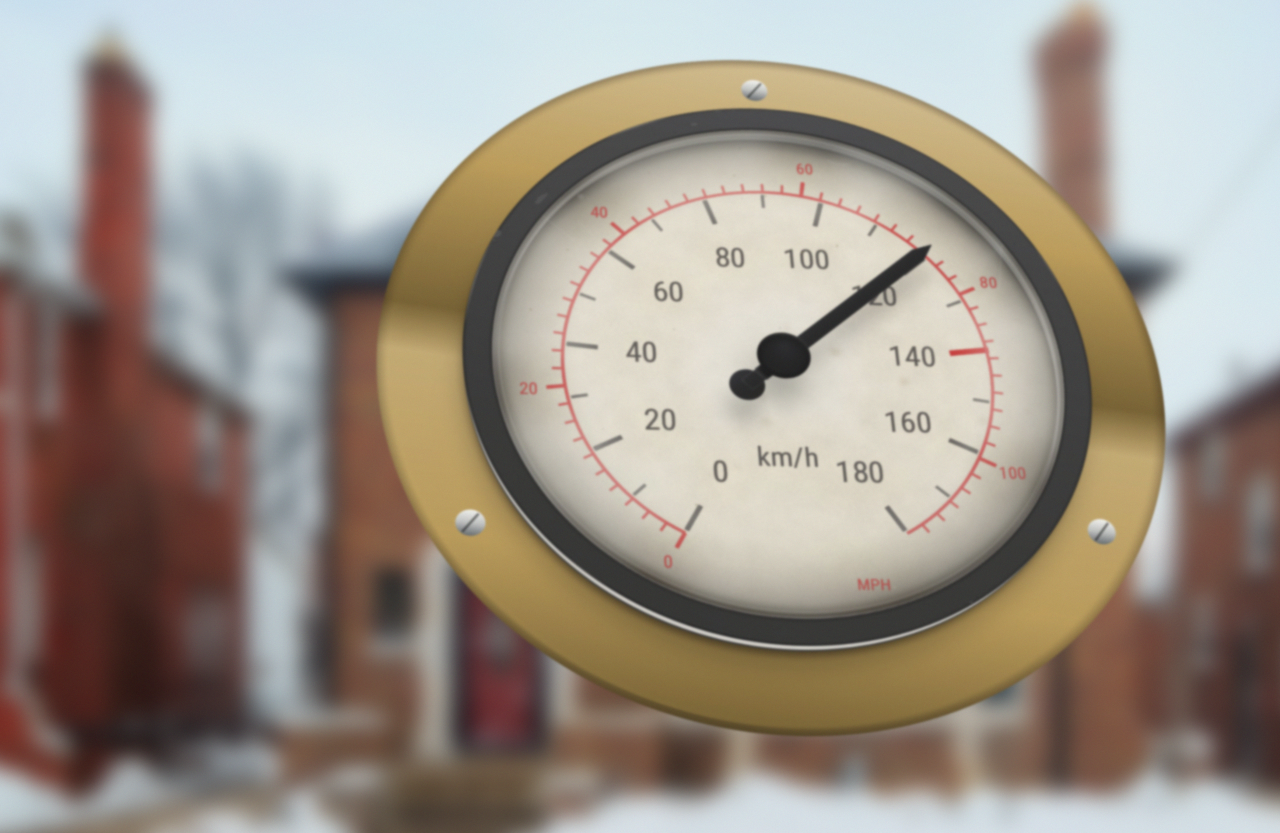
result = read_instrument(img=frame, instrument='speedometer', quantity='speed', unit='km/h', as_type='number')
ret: 120 km/h
